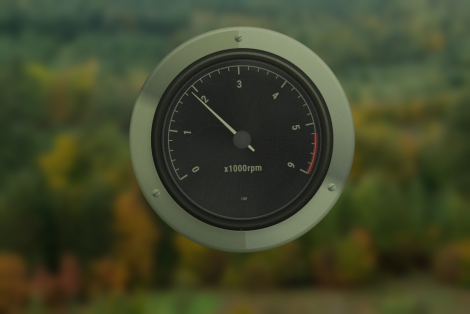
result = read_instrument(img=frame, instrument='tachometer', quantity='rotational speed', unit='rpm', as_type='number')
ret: 1900 rpm
